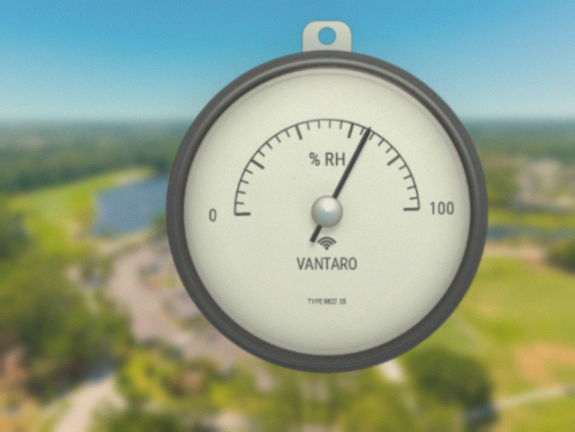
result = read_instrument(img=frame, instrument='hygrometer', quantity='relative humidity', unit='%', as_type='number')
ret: 66 %
